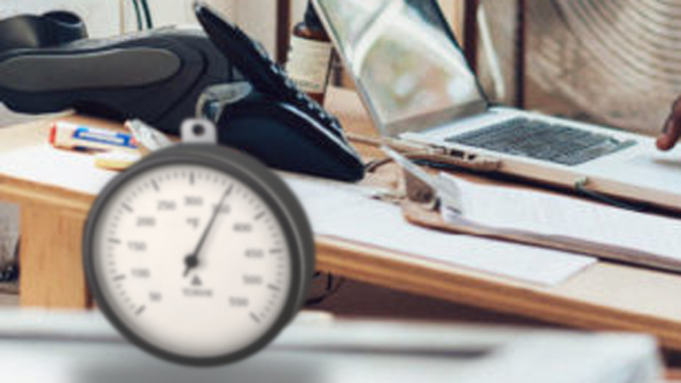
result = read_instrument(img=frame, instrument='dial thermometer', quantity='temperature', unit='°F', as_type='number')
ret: 350 °F
